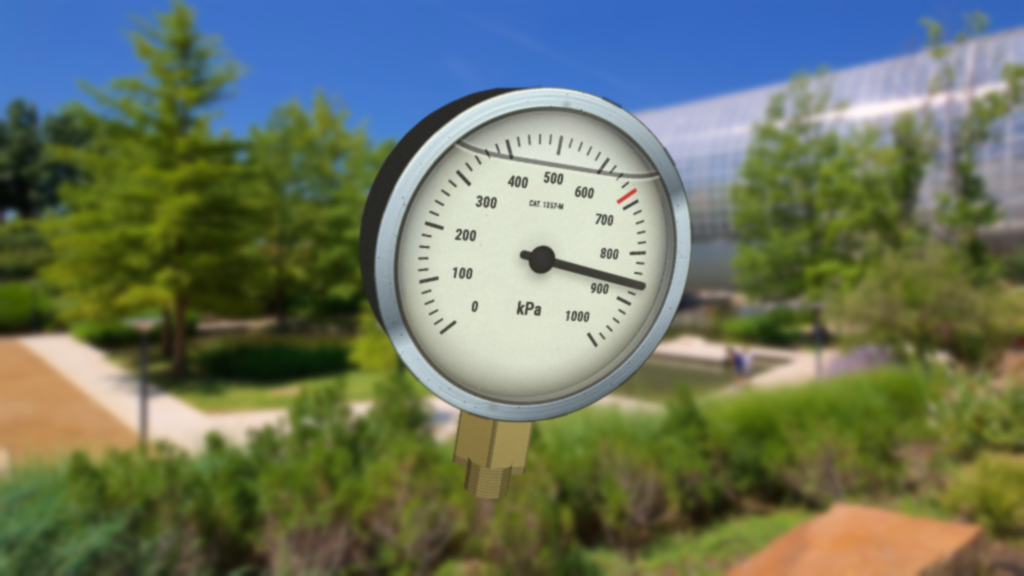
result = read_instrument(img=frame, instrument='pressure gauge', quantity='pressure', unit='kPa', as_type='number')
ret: 860 kPa
